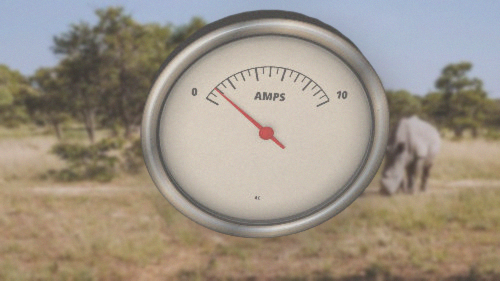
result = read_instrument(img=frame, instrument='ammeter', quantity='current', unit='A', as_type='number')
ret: 1 A
